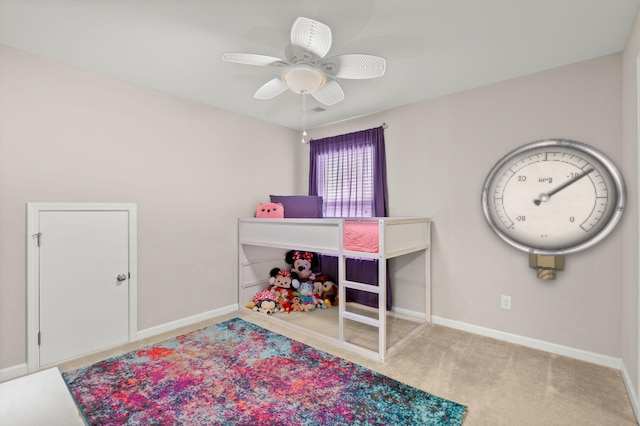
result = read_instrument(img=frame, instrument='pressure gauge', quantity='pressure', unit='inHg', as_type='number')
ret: -9 inHg
